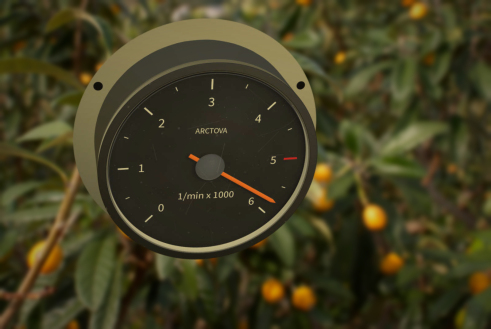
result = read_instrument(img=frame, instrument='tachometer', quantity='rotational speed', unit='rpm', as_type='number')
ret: 5750 rpm
